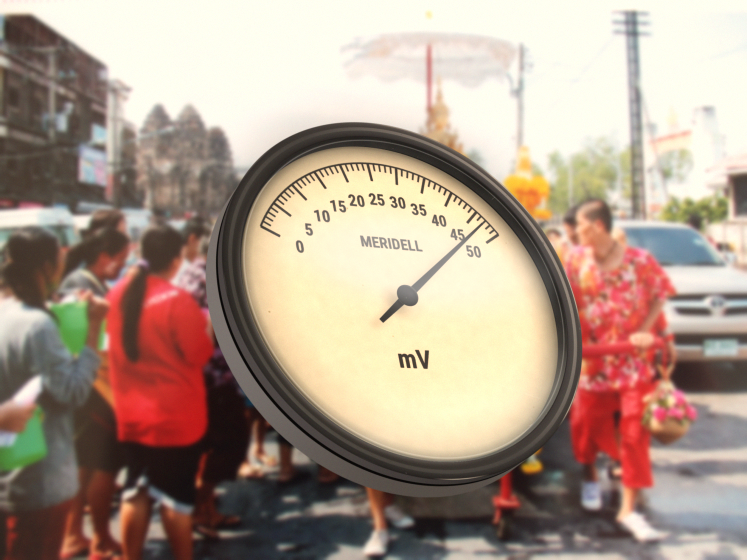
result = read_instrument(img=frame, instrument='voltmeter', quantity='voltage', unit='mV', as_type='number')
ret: 47 mV
